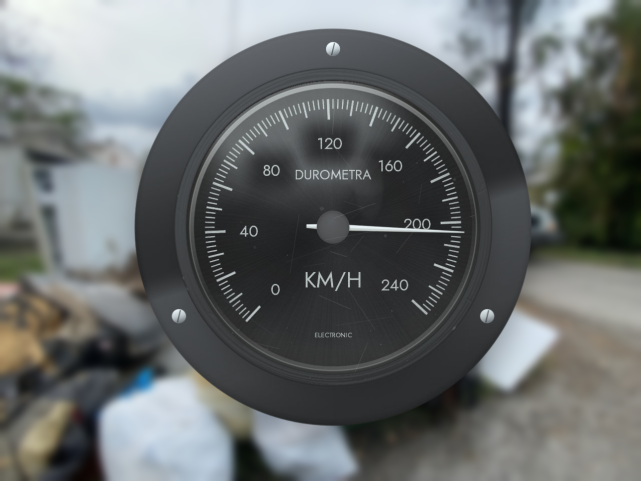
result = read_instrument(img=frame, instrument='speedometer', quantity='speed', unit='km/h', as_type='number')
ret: 204 km/h
